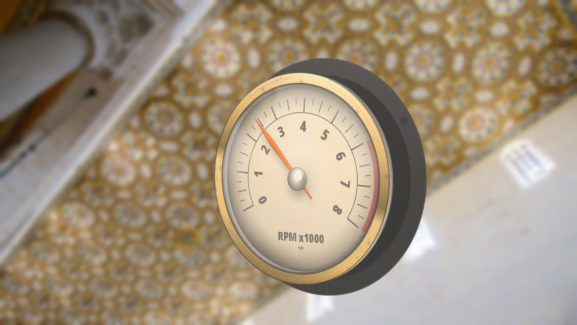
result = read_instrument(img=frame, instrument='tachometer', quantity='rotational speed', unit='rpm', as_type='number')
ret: 2500 rpm
